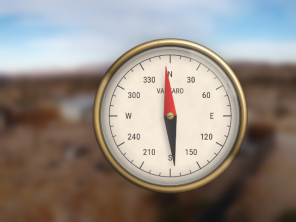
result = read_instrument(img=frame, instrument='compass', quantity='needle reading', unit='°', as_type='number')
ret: 355 °
